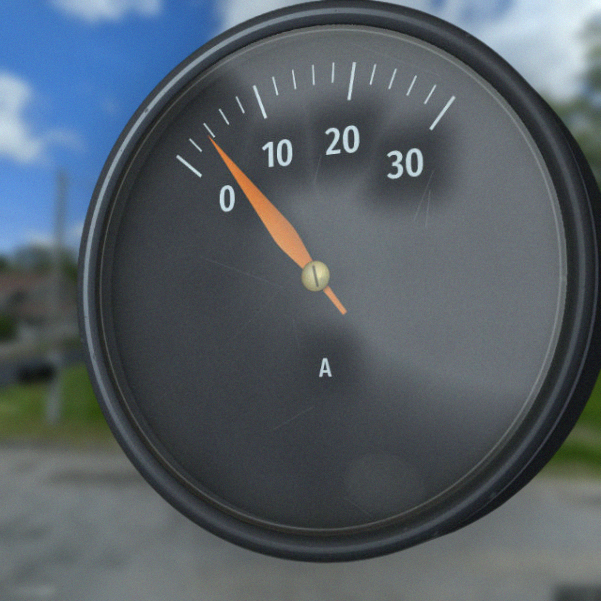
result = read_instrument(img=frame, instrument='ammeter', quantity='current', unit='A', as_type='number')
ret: 4 A
